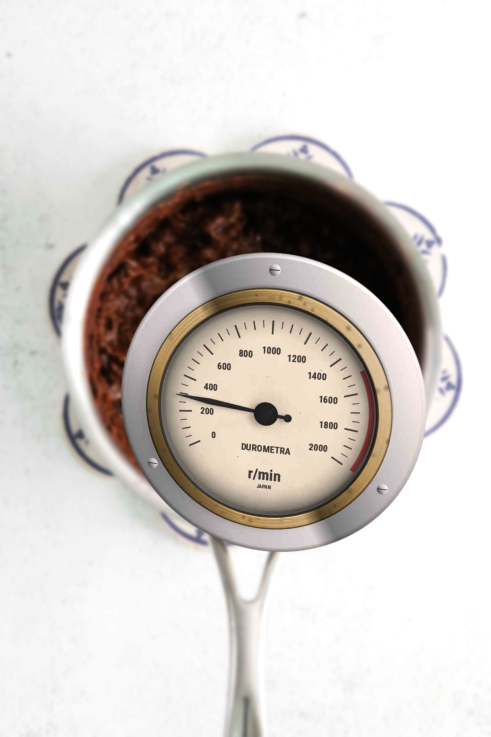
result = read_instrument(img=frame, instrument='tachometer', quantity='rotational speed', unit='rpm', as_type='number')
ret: 300 rpm
